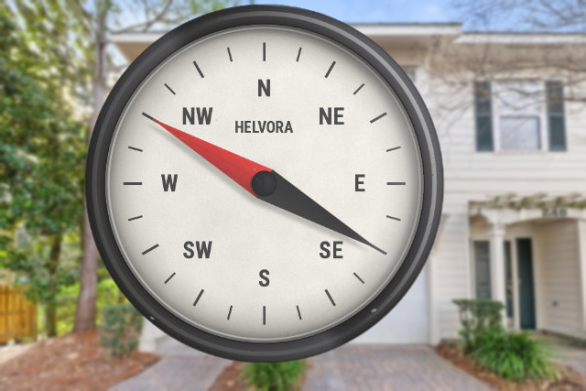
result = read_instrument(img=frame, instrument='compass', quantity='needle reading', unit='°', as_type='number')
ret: 300 °
